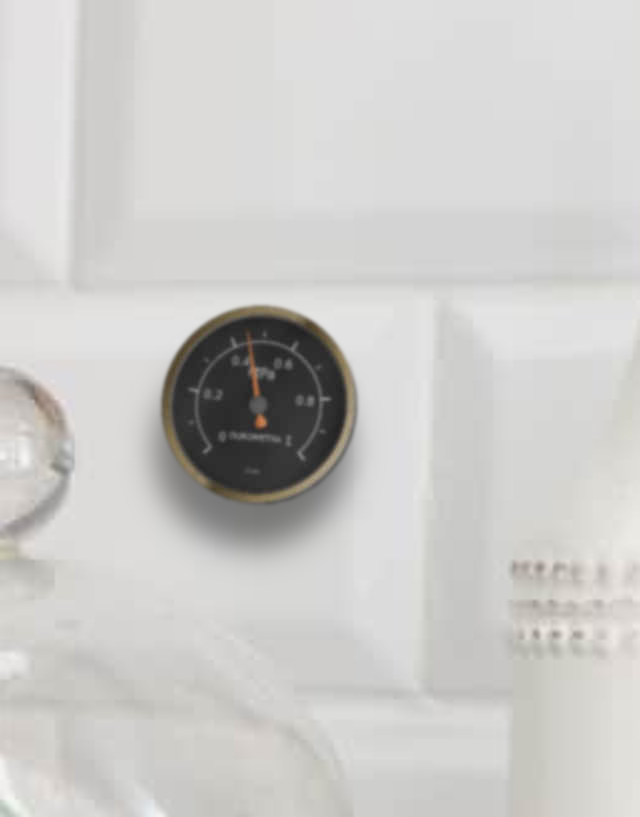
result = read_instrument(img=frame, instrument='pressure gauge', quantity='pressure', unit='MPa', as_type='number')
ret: 0.45 MPa
